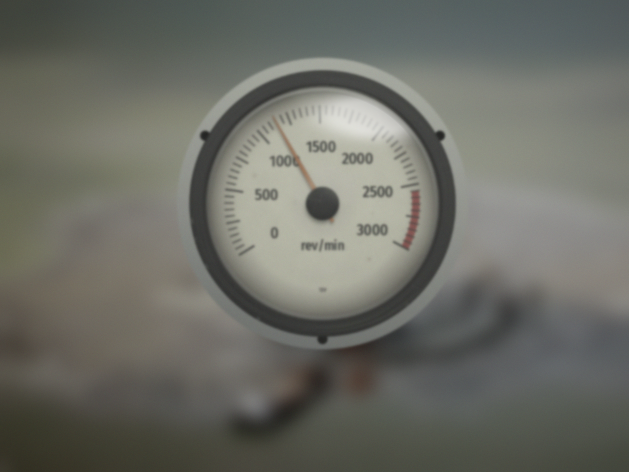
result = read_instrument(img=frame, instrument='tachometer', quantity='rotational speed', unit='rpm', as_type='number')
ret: 1150 rpm
